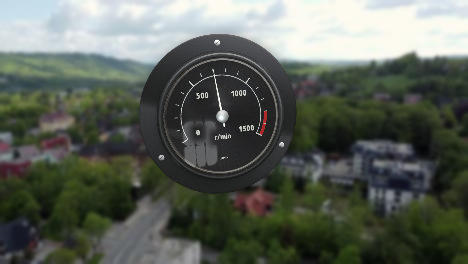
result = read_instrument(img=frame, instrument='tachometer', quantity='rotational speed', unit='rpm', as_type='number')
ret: 700 rpm
